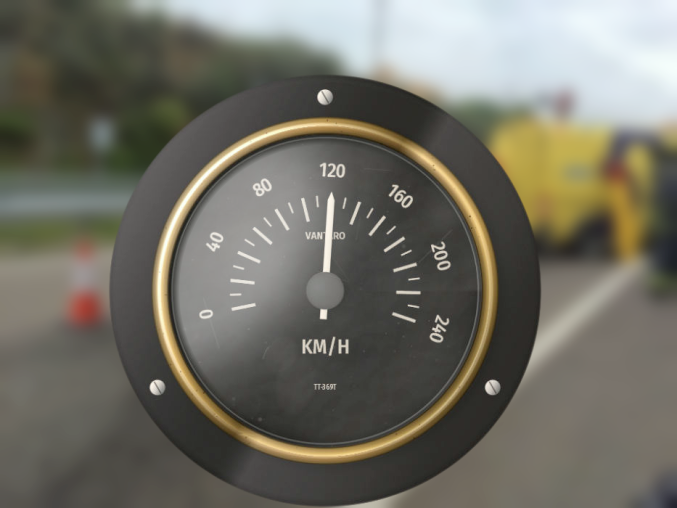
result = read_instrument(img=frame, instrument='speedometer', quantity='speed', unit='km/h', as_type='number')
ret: 120 km/h
